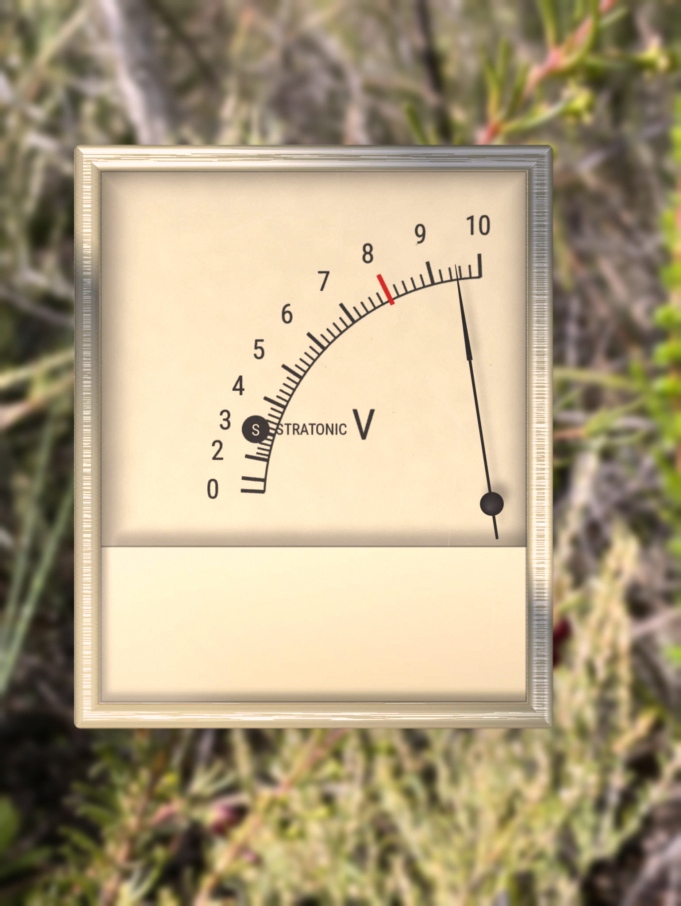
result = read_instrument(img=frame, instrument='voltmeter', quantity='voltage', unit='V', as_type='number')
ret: 9.5 V
